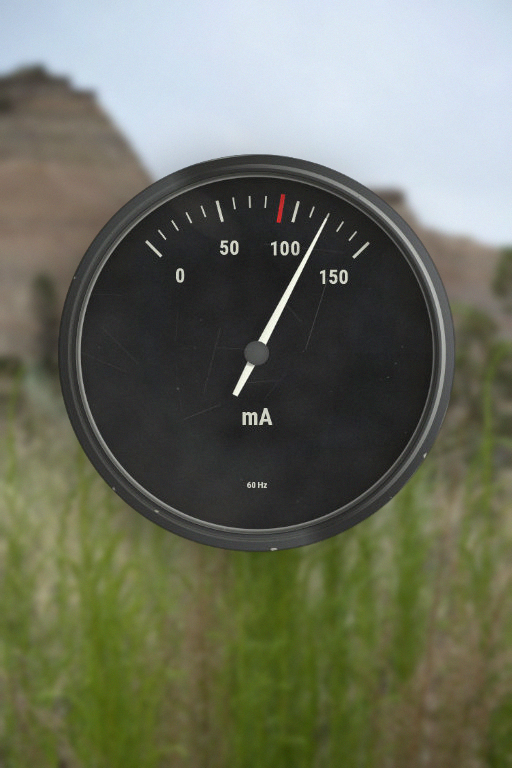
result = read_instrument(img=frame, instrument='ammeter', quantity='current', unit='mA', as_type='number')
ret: 120 mA
